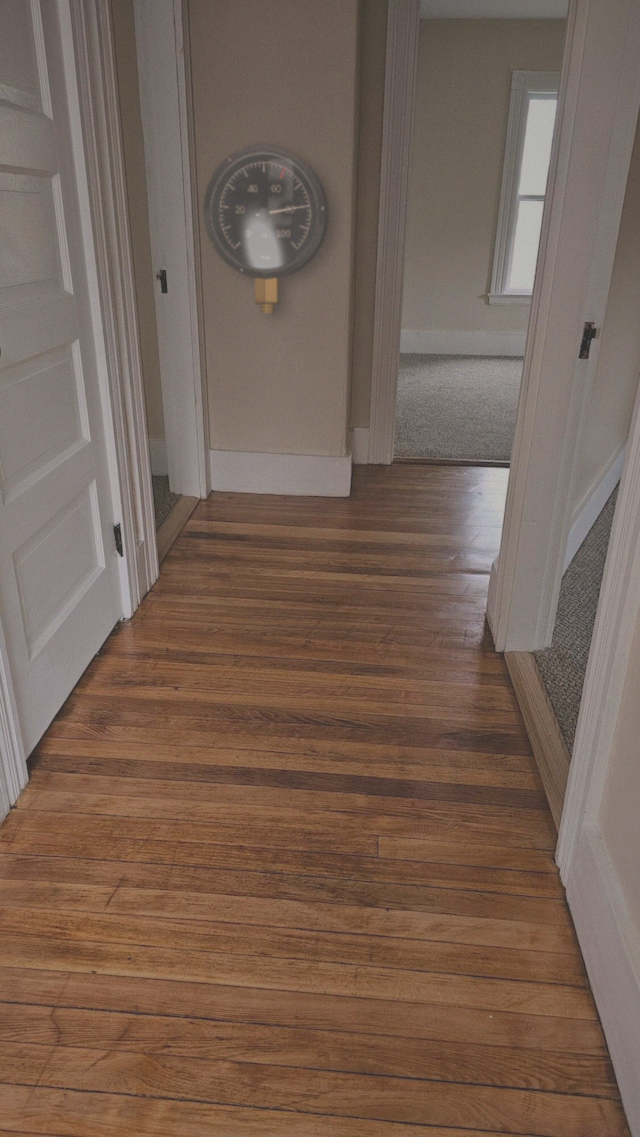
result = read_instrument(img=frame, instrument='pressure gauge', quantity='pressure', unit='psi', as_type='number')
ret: 80 psi
